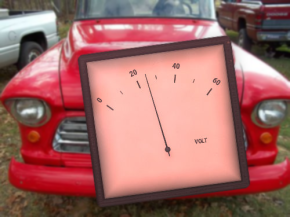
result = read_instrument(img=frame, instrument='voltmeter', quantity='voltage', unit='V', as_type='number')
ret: 25 V
